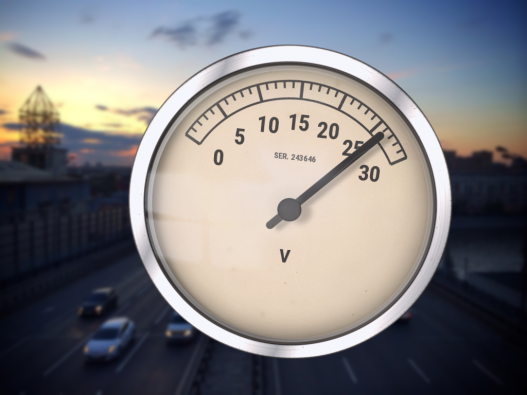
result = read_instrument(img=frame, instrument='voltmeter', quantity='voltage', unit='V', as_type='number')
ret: 26 V
